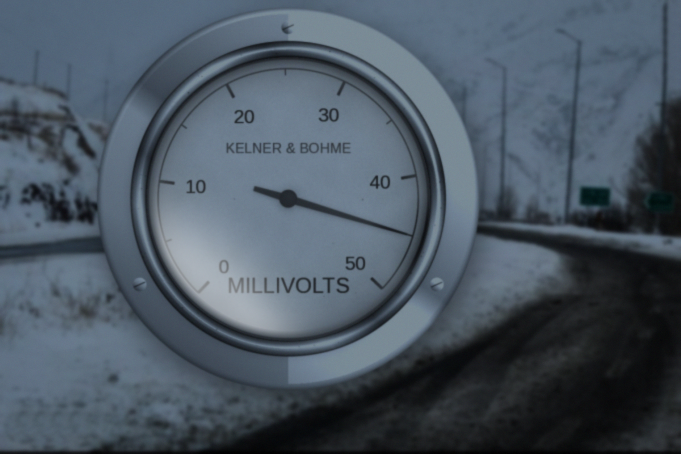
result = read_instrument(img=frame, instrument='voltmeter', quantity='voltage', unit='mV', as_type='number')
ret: 45 mV
